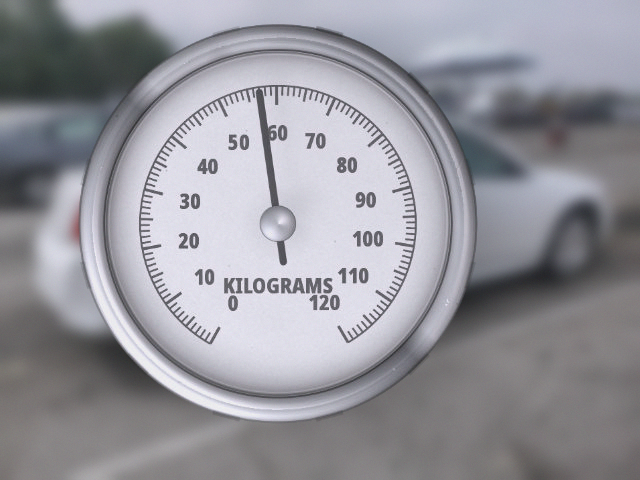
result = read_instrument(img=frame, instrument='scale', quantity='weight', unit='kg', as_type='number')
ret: 57 kg
